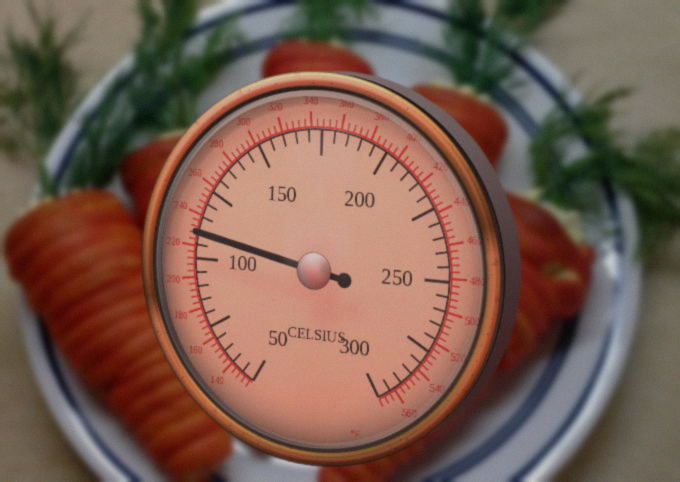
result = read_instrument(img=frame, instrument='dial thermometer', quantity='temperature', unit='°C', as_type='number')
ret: 110 °C
